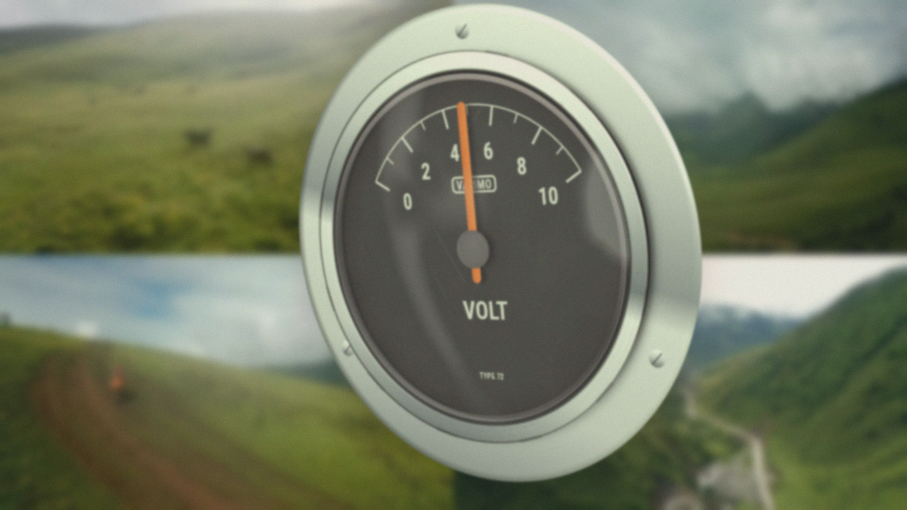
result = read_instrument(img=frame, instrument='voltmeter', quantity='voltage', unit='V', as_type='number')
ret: 5 V
